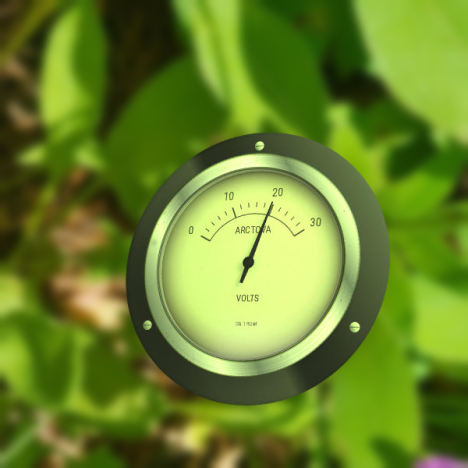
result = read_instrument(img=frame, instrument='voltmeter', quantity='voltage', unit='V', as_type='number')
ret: 20 V
